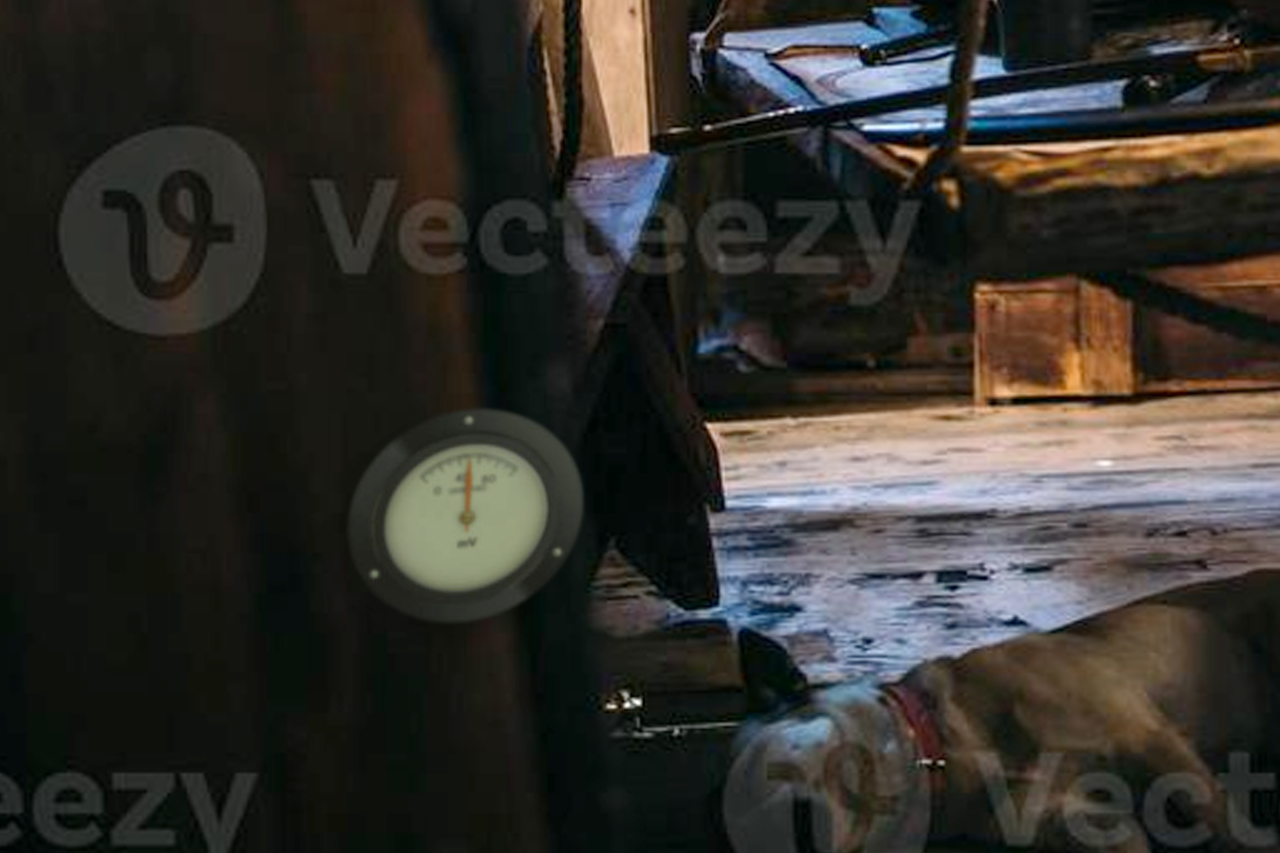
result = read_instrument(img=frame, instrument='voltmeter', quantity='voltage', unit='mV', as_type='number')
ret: 50 mV
